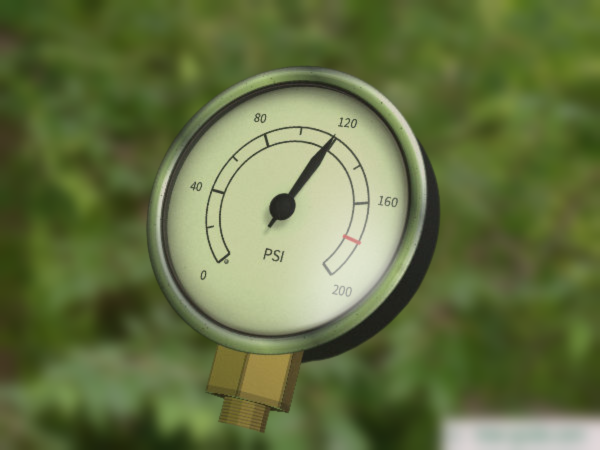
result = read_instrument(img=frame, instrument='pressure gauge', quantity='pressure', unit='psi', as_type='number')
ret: 120 psi
